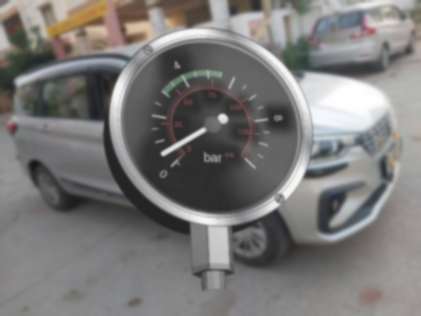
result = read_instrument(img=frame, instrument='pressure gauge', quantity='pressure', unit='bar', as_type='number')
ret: 0.5 bar
